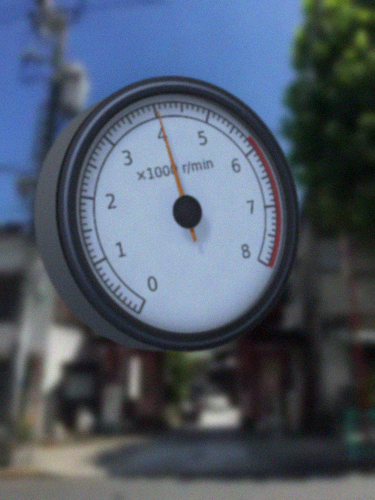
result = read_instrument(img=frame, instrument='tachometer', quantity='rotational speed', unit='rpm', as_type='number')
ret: 4000 rpm
